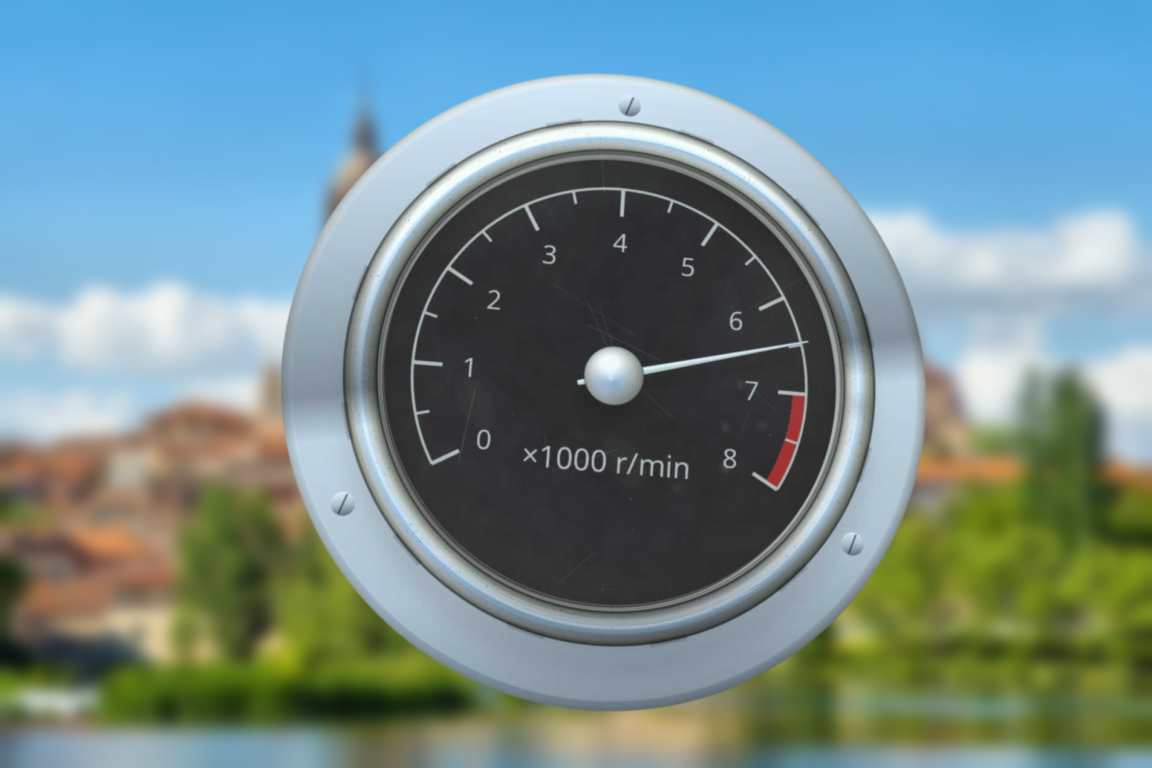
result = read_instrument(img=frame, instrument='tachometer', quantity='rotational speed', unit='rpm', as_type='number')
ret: 6500 rpm
